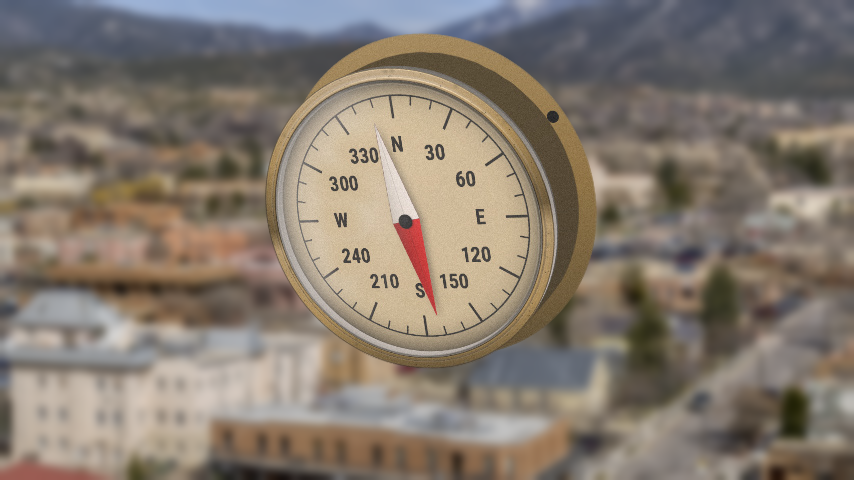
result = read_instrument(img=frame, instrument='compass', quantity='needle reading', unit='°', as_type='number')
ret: 170 °
